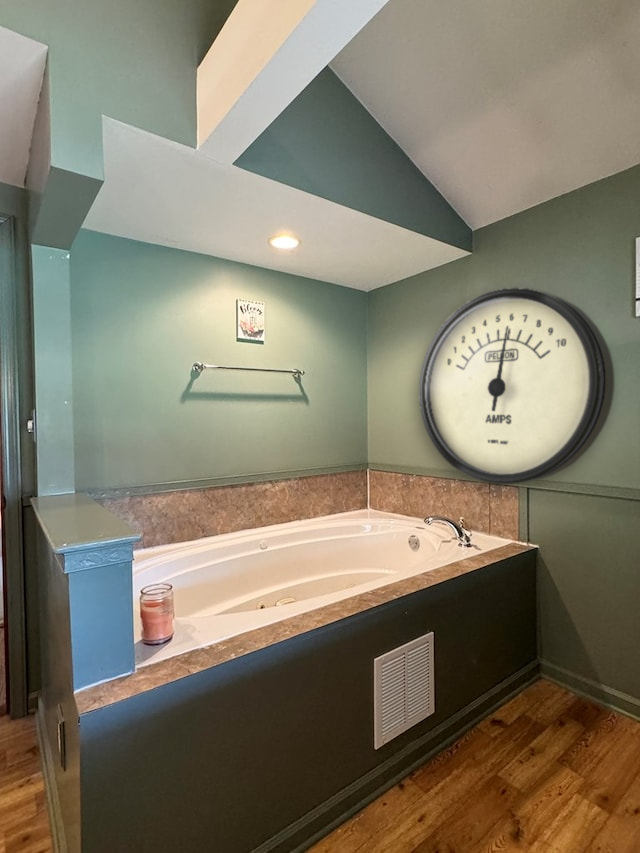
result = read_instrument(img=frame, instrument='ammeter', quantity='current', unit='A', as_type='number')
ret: 6 A
